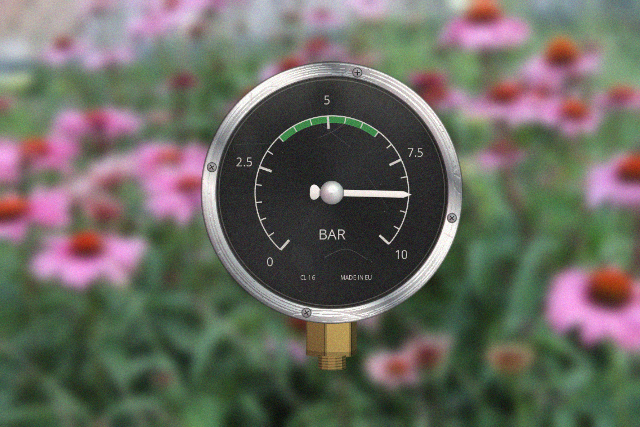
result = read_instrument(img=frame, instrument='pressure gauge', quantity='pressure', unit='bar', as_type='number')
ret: 8.5 bar
